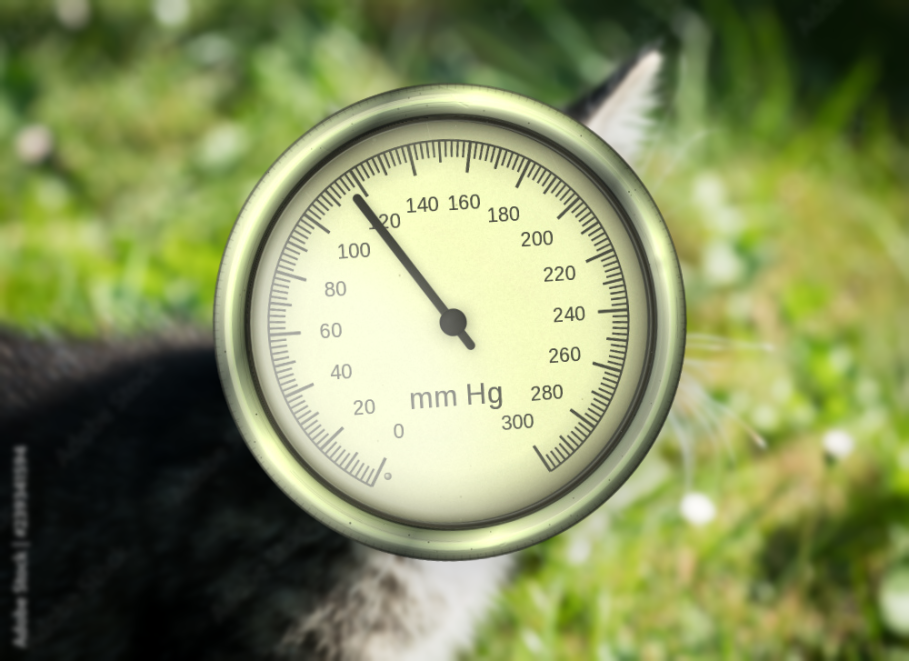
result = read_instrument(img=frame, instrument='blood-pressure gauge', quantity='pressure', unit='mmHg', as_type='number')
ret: 116 mmHg
